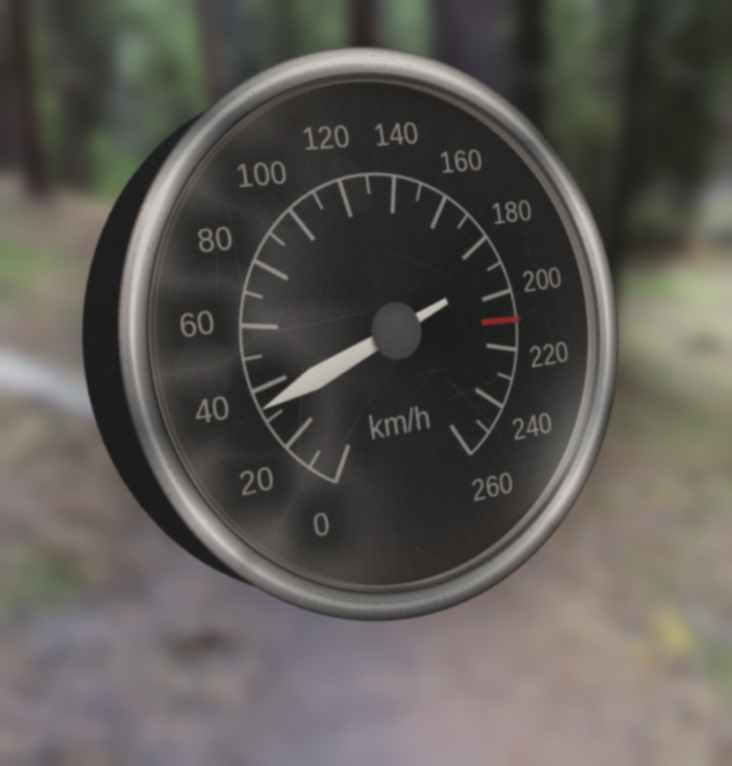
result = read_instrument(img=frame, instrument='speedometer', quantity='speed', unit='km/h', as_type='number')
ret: 35 km/h
